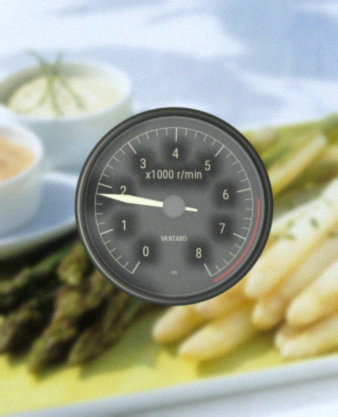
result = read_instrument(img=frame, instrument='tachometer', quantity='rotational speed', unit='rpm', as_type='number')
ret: 1800 rpm
